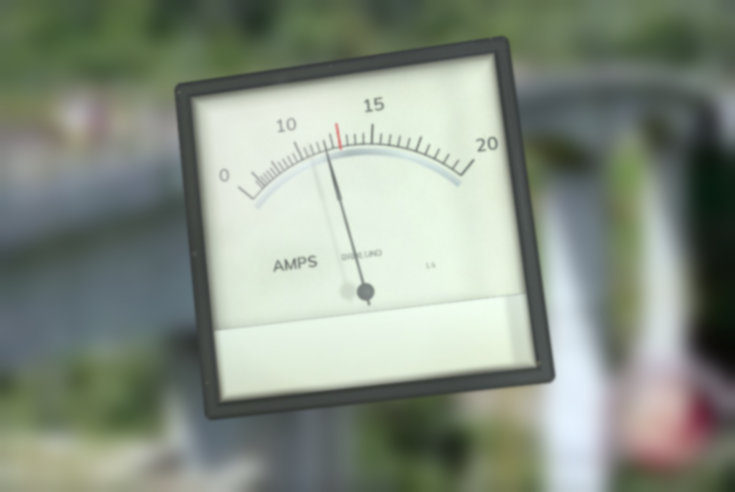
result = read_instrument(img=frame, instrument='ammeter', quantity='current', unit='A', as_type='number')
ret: 12 A
